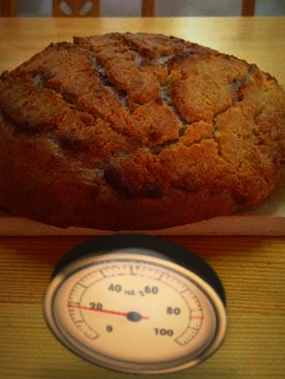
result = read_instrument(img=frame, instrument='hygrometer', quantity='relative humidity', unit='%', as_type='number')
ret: 20 %
